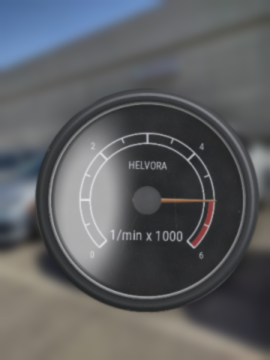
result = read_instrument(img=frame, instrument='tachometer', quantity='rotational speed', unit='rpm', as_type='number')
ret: 5000 rpm
